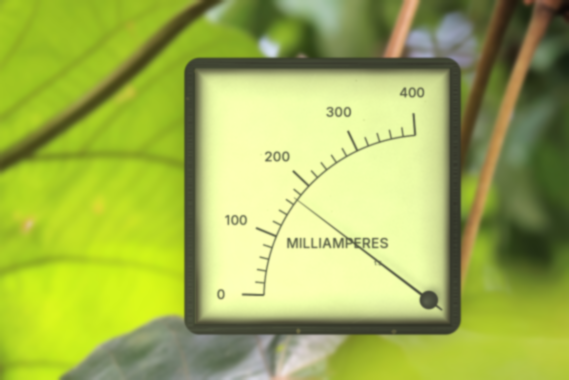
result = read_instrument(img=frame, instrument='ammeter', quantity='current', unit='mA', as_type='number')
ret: 170 mA
